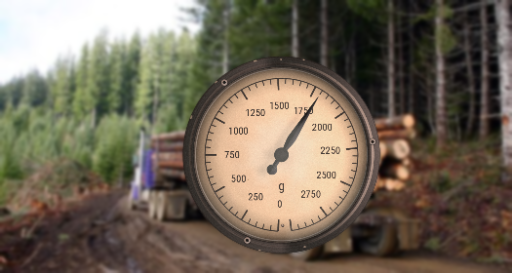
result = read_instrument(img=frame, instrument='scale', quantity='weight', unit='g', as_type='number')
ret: 1800 g
